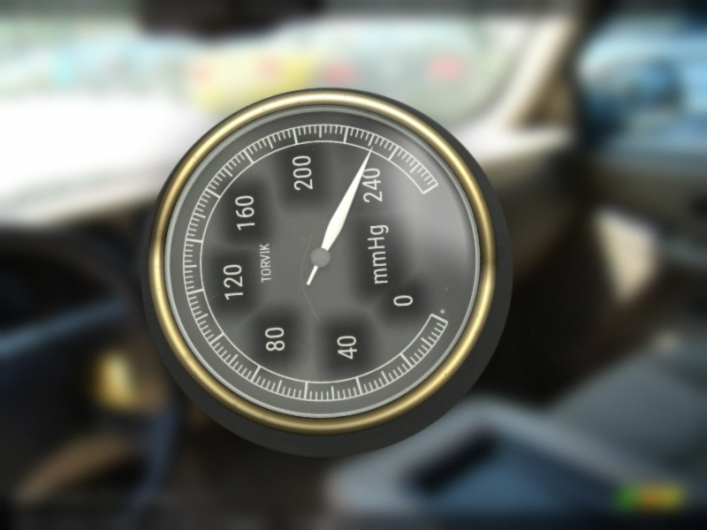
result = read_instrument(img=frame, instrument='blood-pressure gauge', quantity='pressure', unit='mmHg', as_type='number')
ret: 232 mmHg
